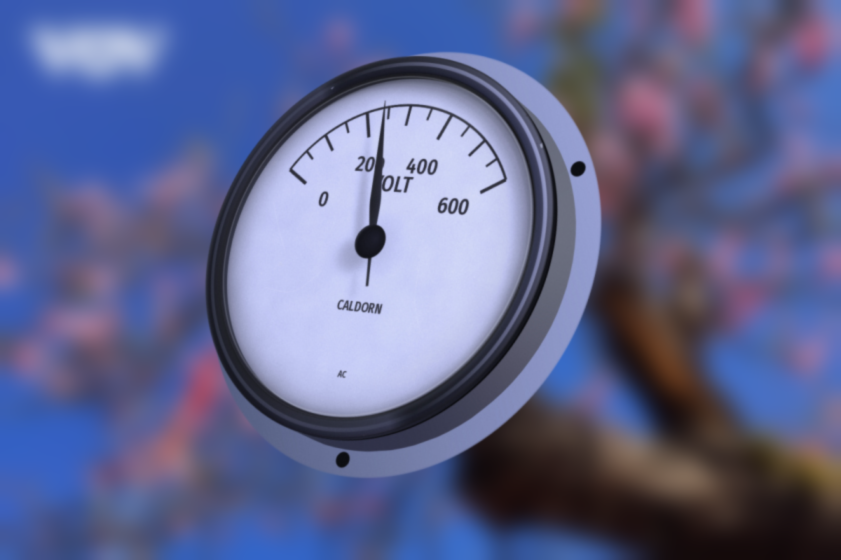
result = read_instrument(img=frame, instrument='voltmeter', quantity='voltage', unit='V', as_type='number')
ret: 250 V
